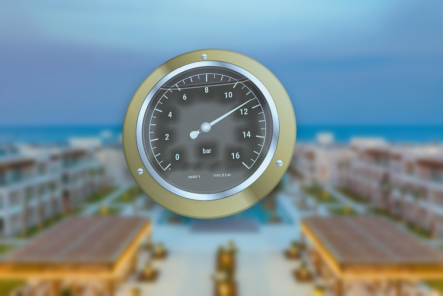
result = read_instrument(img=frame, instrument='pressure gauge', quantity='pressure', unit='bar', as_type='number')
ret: 11.5 bar
